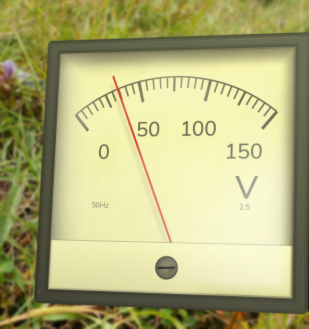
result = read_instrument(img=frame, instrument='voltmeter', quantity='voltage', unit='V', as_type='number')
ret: 35 V
